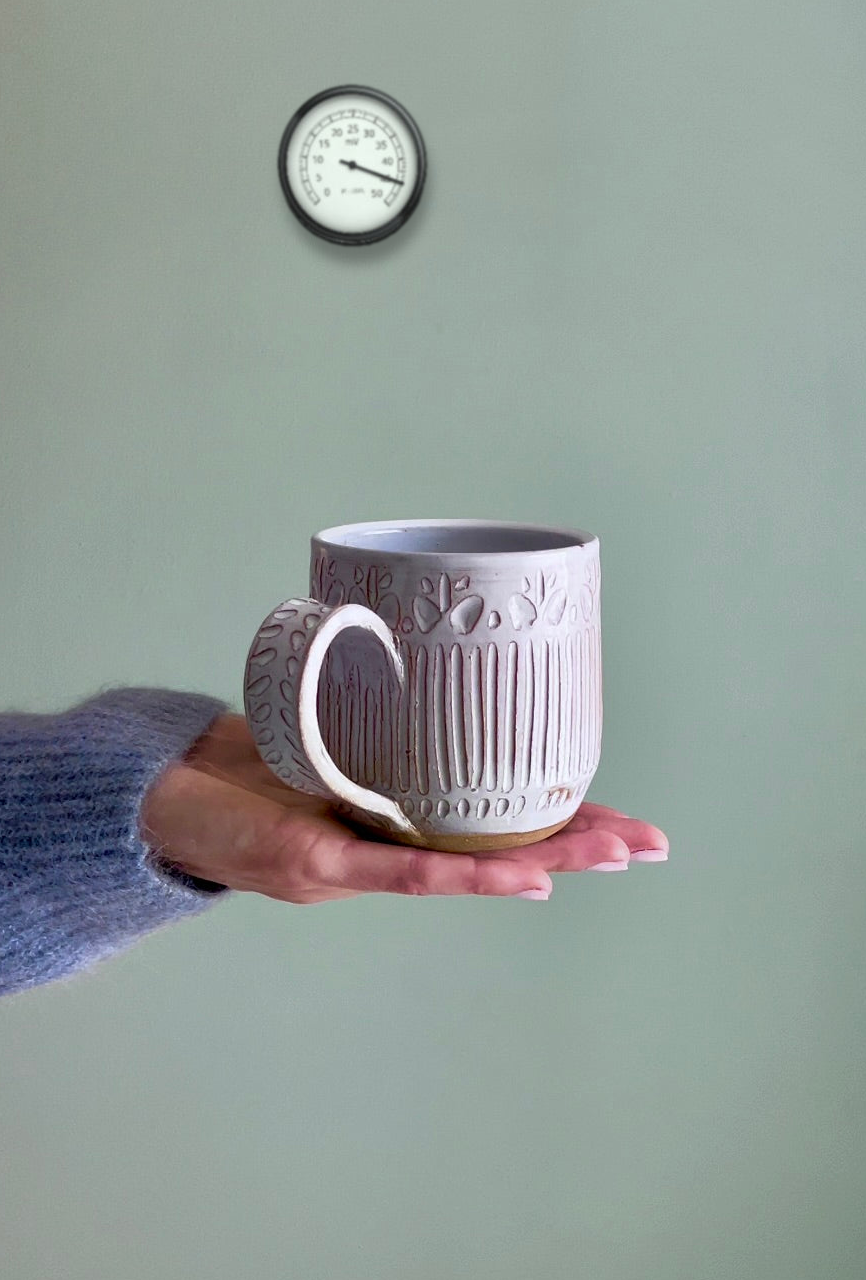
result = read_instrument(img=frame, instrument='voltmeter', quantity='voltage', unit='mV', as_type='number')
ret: 45 mV
